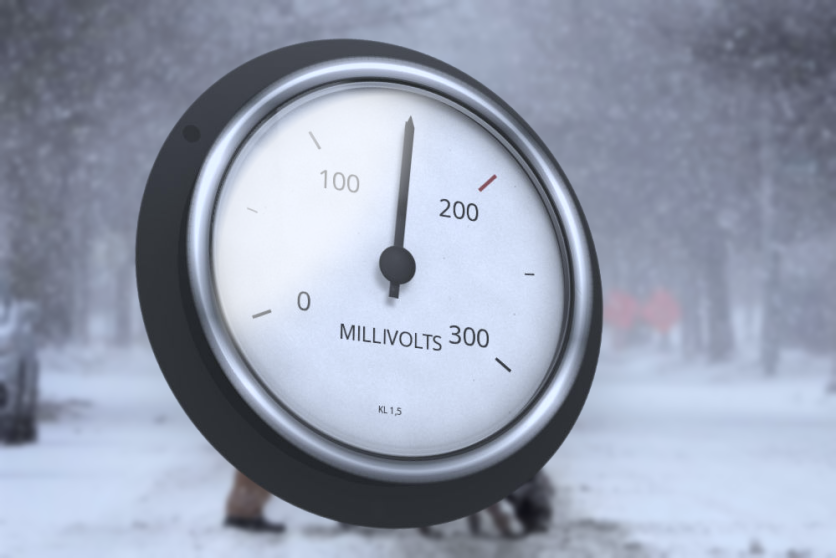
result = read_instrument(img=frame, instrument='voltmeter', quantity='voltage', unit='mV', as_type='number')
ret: 150 mV
